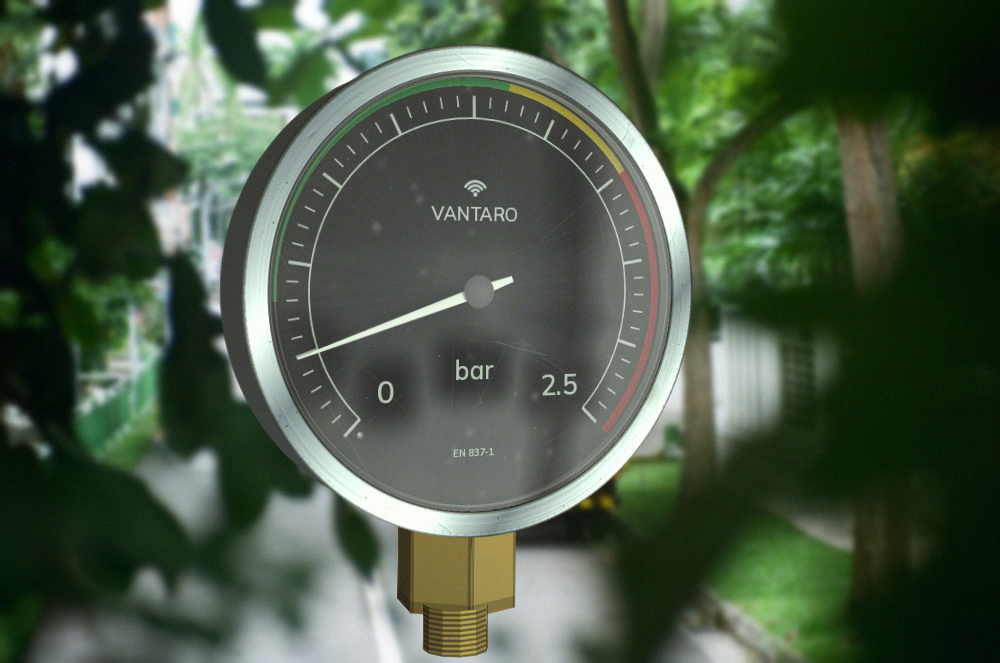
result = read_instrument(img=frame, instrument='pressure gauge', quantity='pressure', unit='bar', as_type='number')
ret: 0.25 bar
